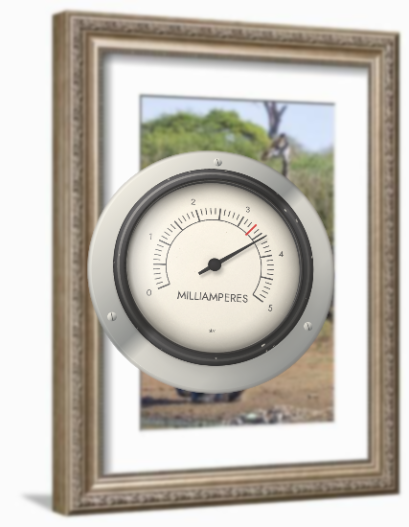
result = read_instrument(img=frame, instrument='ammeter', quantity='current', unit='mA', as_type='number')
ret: 3.6 mA
